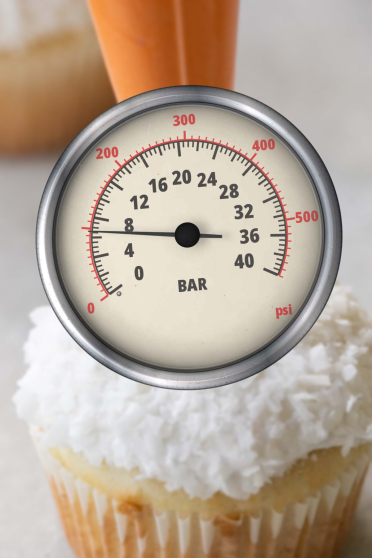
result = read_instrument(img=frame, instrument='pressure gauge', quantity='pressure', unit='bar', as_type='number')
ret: 6.5 bar
